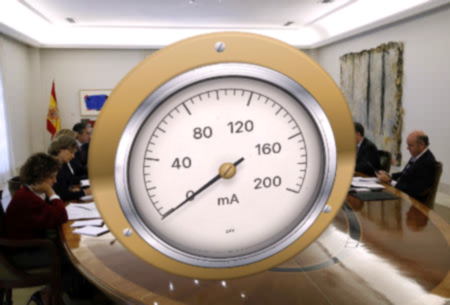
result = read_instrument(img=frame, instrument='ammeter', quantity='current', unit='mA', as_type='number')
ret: 0 mA
